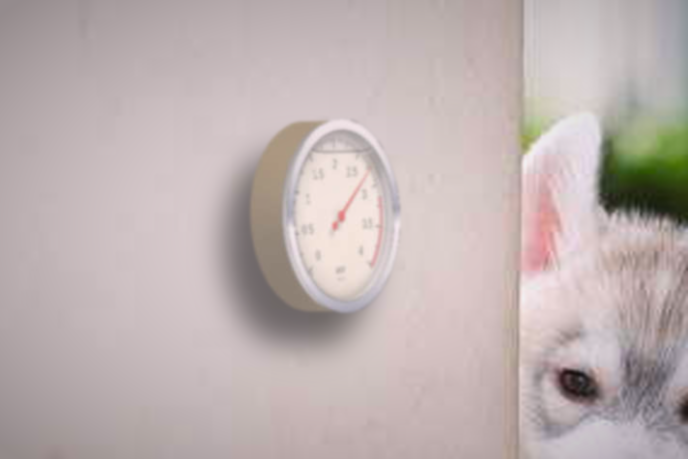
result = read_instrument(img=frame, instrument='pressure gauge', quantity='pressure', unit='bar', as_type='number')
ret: 2.75 bar
